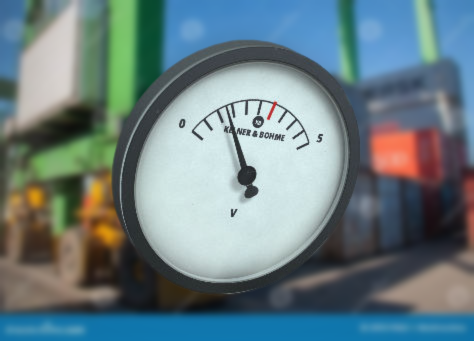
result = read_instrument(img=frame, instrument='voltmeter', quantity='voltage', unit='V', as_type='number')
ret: 1.25 V
